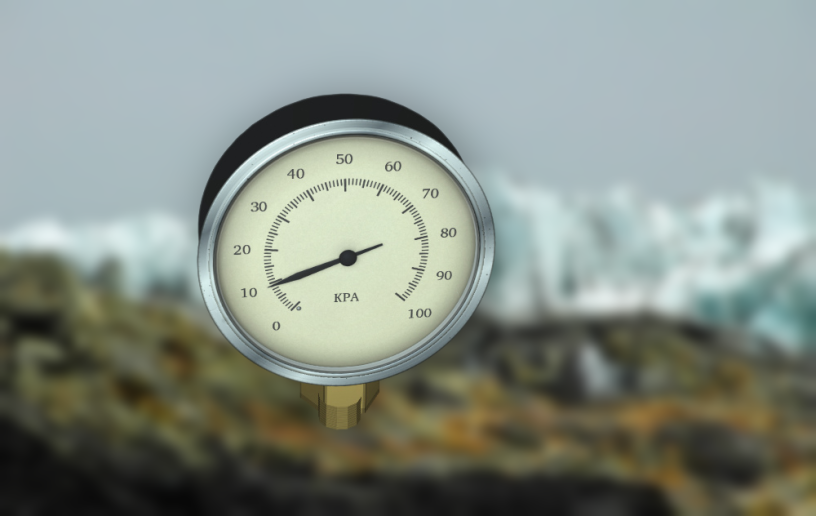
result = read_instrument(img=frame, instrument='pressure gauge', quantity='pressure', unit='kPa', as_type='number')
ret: 10 kPa
